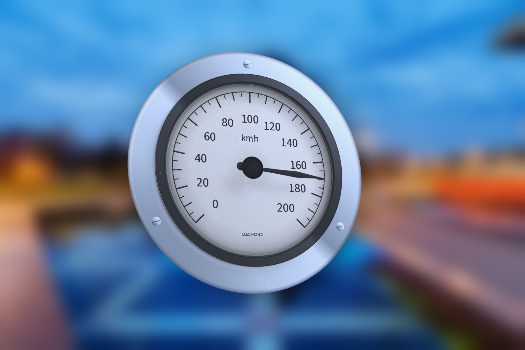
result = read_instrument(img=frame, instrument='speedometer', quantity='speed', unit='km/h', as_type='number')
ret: 170 km/h
